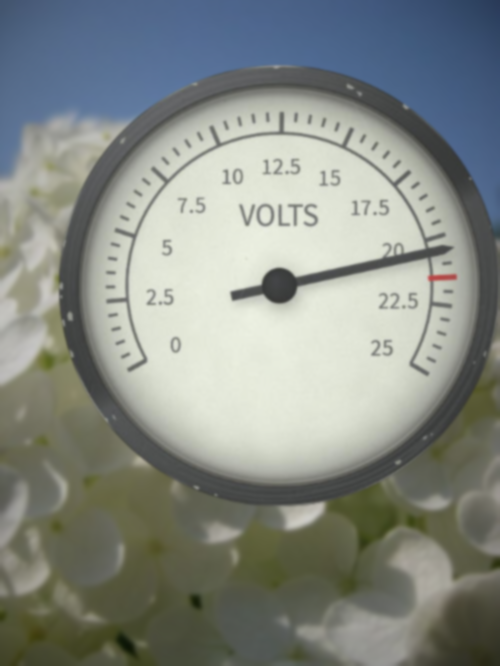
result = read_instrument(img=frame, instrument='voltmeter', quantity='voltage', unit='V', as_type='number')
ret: 20.5 V
